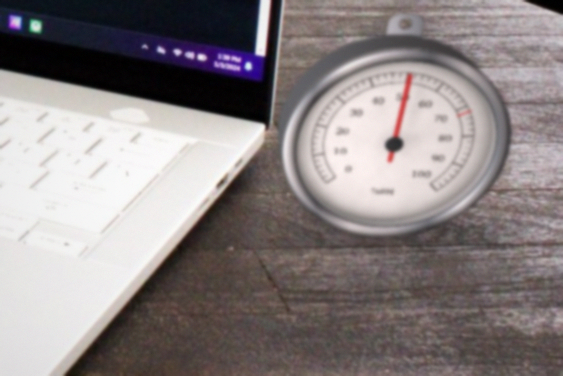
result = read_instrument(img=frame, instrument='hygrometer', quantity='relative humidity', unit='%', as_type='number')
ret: 50 %
